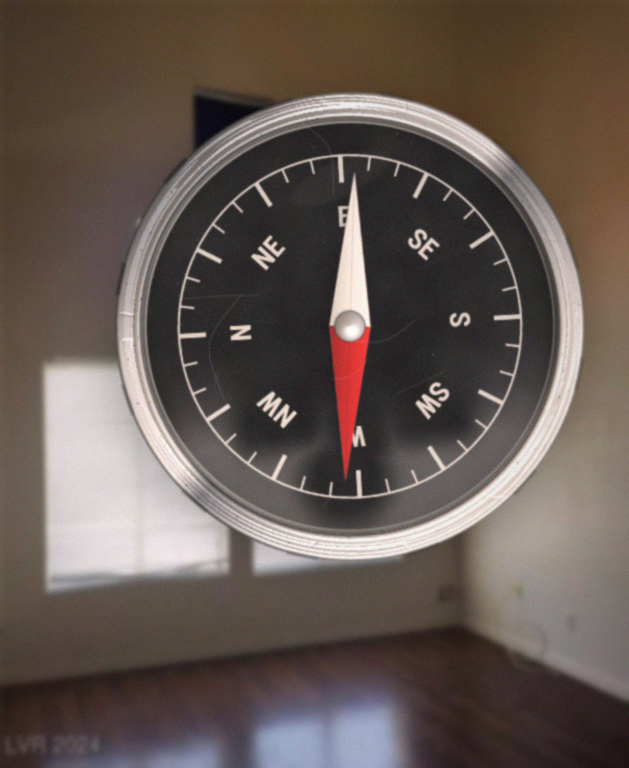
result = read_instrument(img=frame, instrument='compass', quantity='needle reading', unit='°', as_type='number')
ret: 275 °
